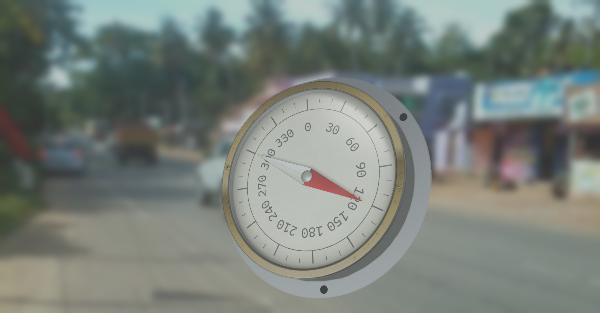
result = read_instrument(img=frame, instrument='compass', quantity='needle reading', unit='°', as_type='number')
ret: 120 °
